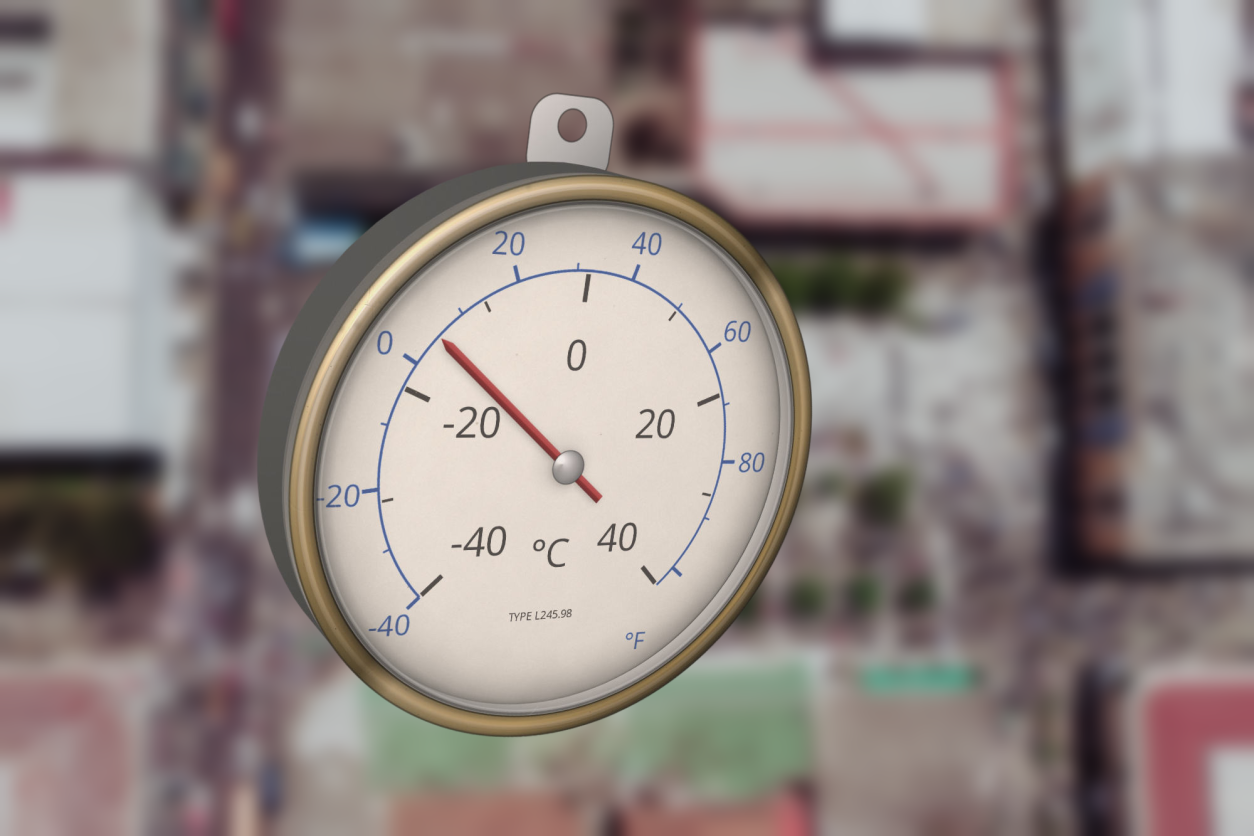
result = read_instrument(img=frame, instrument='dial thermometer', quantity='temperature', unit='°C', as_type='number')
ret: -15 °C
